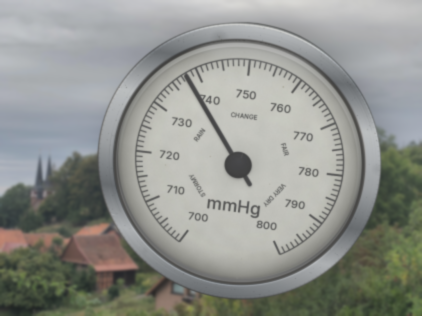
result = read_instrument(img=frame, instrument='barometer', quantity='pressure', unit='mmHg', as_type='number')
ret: 738 mmHg
